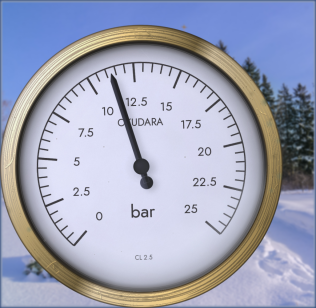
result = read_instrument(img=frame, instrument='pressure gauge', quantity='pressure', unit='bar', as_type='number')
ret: 11.25 bar
